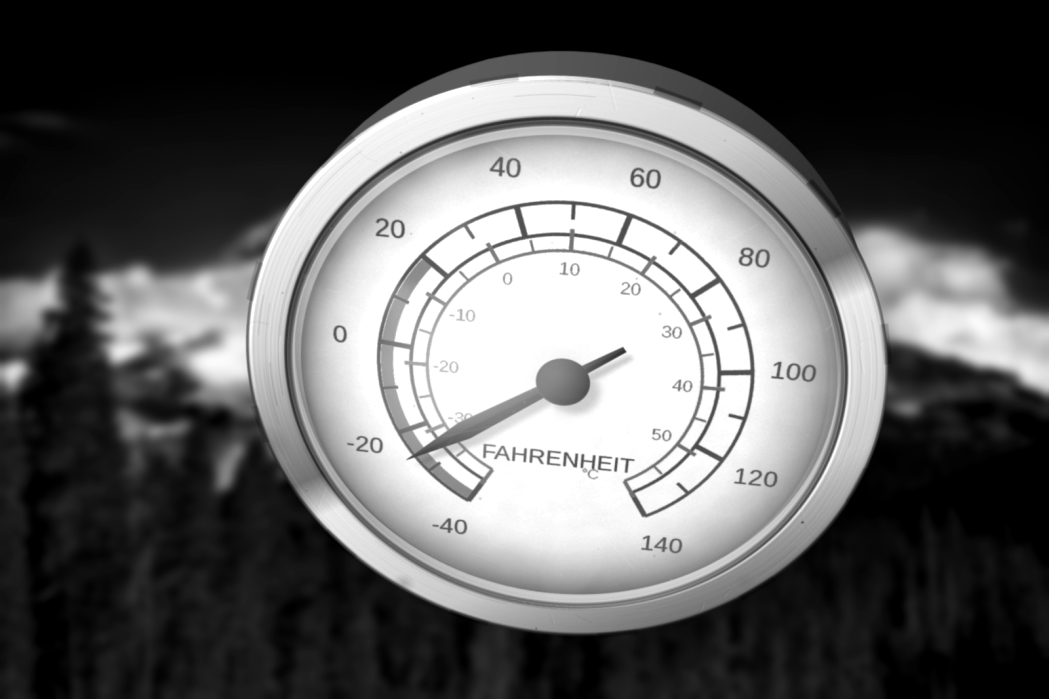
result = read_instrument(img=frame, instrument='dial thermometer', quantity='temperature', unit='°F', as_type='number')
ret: -25 °F
